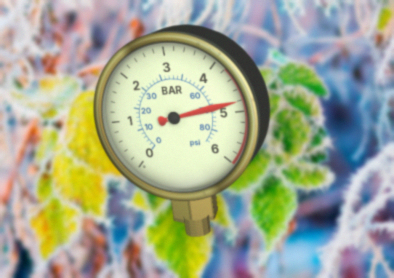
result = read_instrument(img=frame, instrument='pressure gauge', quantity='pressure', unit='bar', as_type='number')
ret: 4.8 bar
